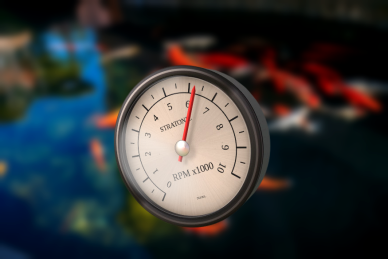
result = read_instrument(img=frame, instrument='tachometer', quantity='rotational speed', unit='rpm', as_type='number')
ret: 6250 rpm
